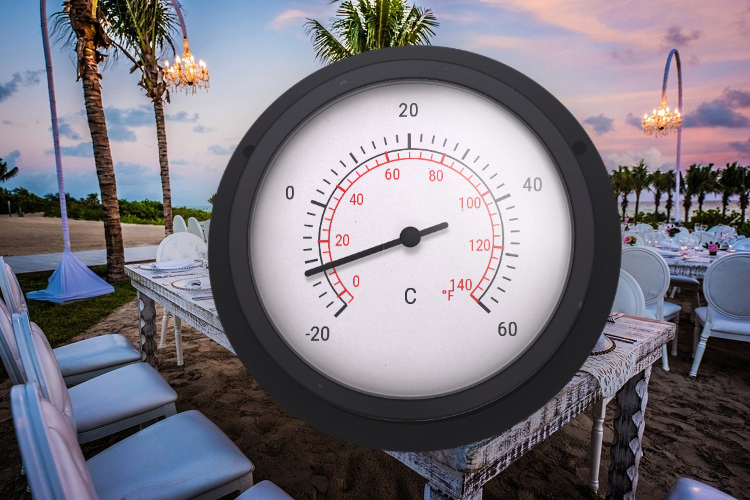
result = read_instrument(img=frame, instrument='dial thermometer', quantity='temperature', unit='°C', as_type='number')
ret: -12 °C
